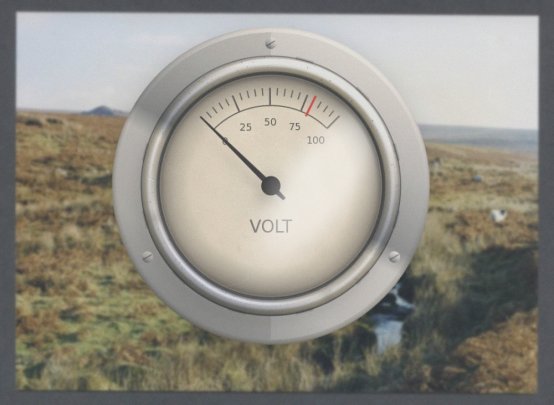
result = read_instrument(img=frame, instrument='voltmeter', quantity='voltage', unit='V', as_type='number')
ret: 0 V
